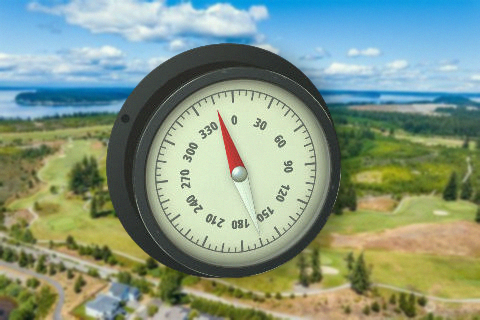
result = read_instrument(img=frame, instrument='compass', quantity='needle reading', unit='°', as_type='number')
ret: 345 °
